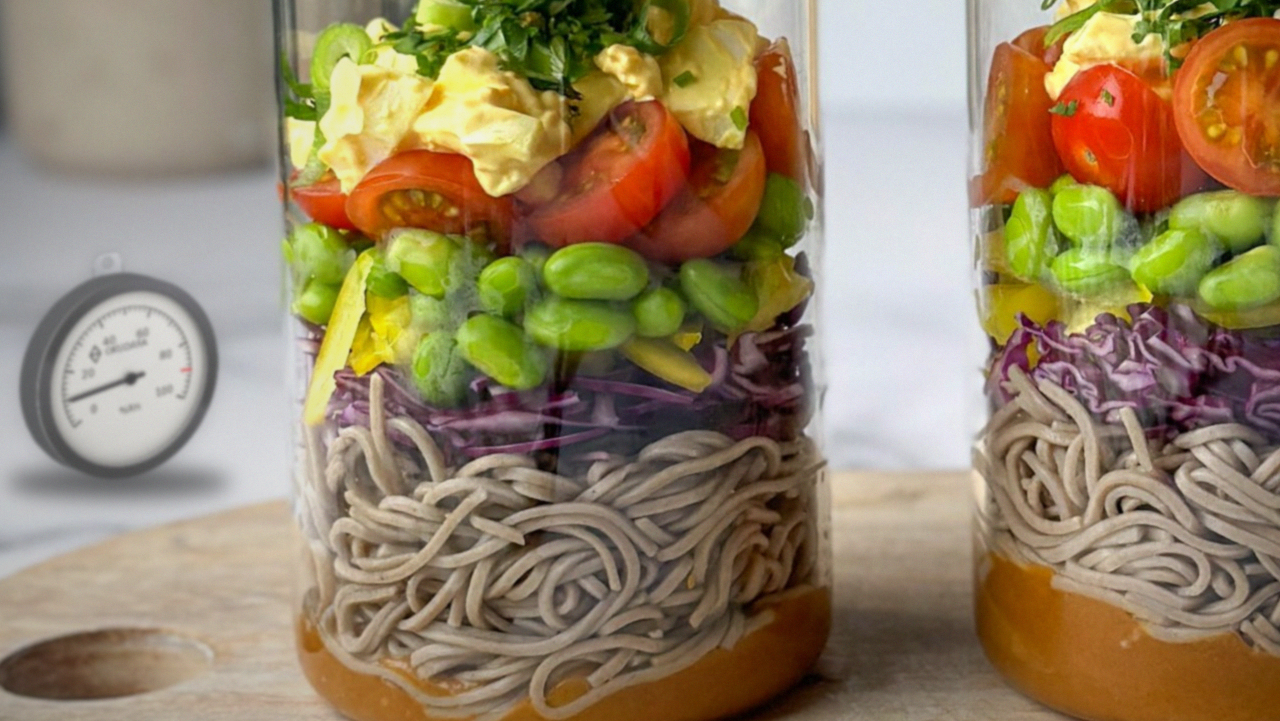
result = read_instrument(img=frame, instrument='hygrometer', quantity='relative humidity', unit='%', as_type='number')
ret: 10 %
